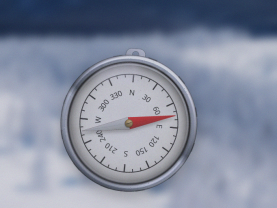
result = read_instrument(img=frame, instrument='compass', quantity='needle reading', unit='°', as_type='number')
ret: 75 °
